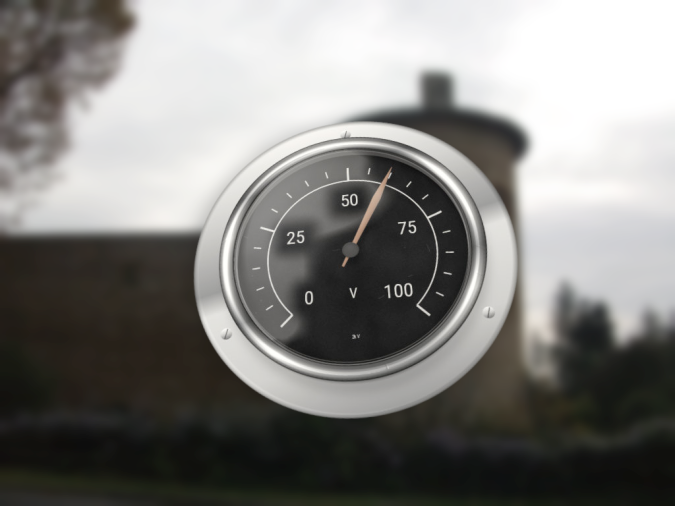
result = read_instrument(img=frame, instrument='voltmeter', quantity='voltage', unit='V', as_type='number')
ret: 60 V
